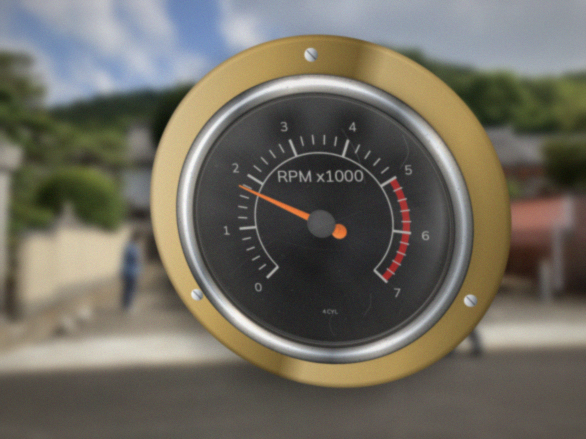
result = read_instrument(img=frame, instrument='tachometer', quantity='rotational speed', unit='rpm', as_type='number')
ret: 1800 rpm
